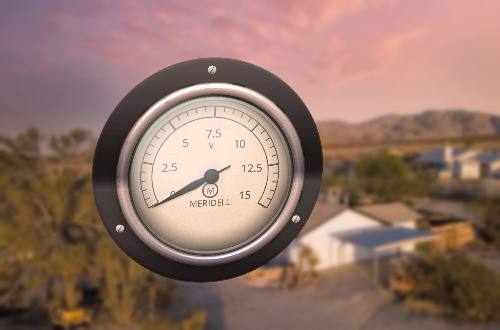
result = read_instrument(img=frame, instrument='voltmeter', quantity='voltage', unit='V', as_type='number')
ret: 0 V
